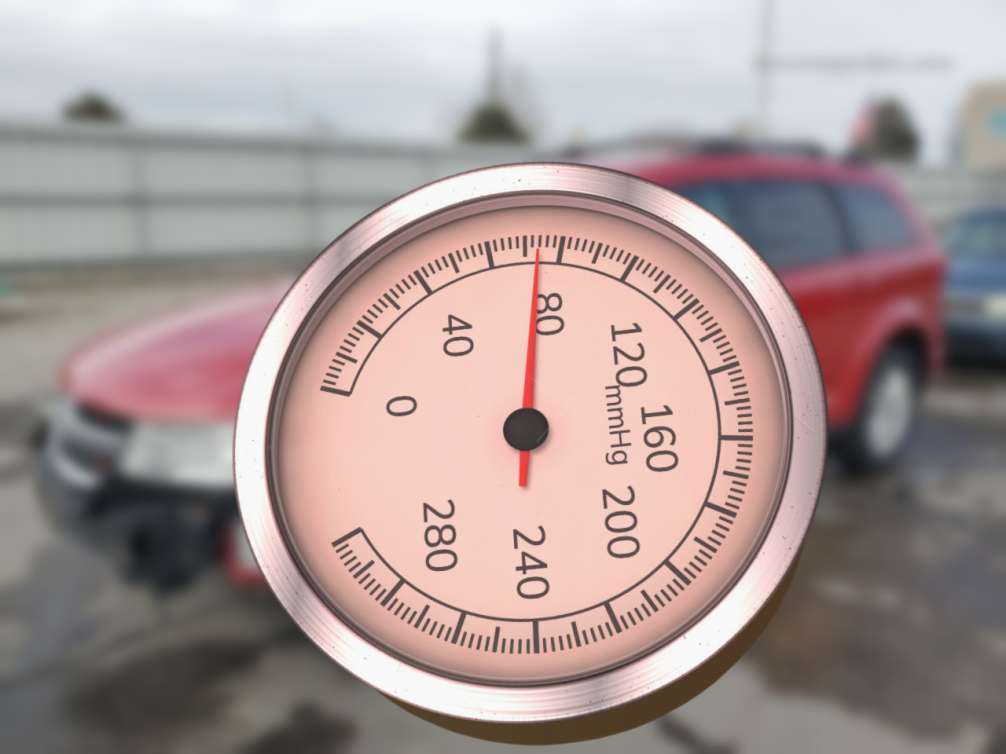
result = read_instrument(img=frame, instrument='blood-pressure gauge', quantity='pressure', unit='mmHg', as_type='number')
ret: 74 mmHg
